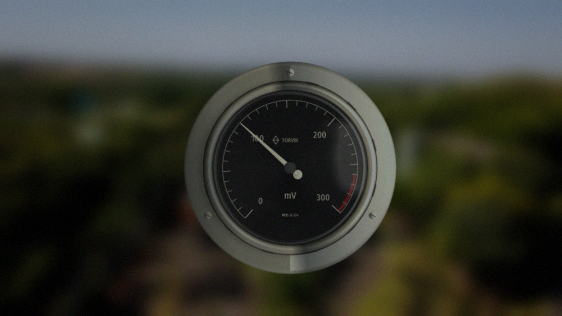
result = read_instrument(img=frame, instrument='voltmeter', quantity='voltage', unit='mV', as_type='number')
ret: 100 mV
